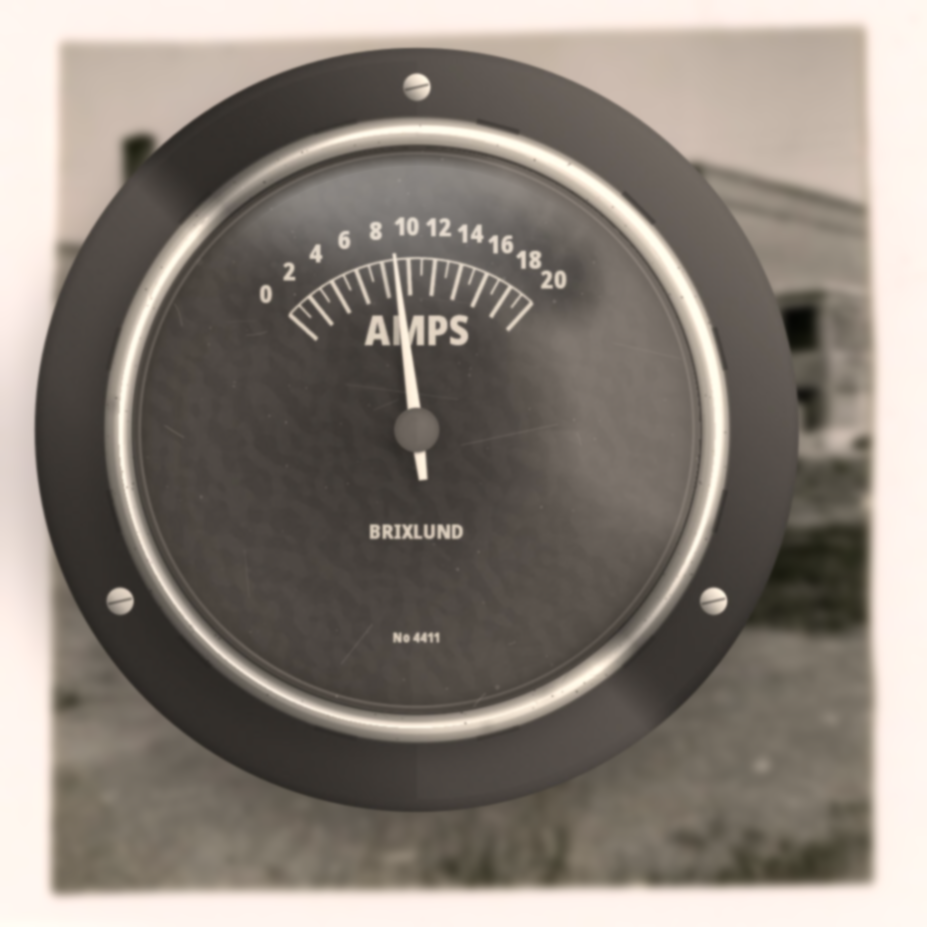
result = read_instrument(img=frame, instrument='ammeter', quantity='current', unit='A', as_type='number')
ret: 9 A
